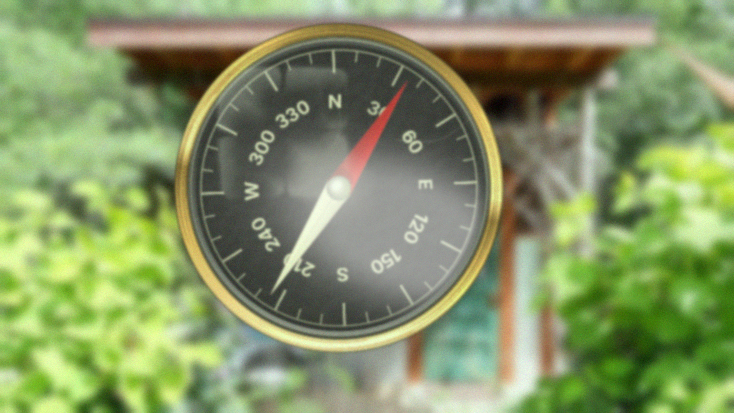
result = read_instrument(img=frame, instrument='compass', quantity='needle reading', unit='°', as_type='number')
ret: 35 °
